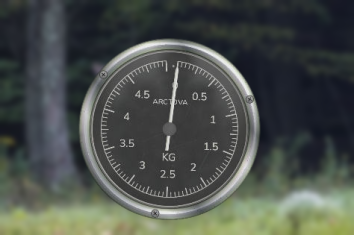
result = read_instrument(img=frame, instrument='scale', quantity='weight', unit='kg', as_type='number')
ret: 0 kg
